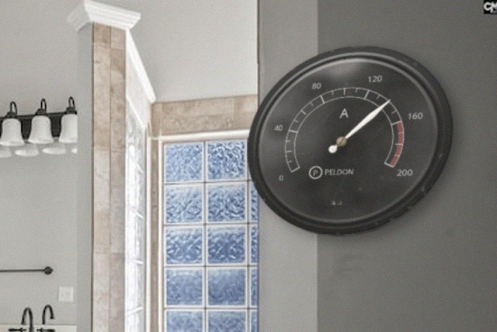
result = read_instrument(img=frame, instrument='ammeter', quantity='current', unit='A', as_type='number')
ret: 140 A
